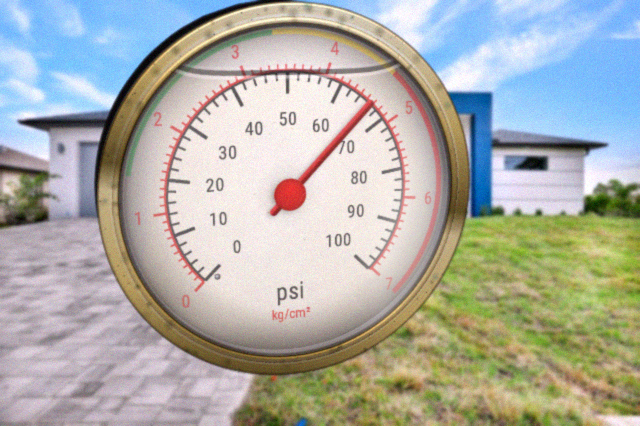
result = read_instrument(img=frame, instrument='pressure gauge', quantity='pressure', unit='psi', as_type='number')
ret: 66 psi
